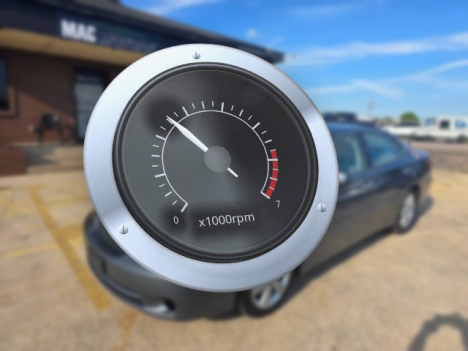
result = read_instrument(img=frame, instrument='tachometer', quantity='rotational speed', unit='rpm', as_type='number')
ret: 2500 rpm
